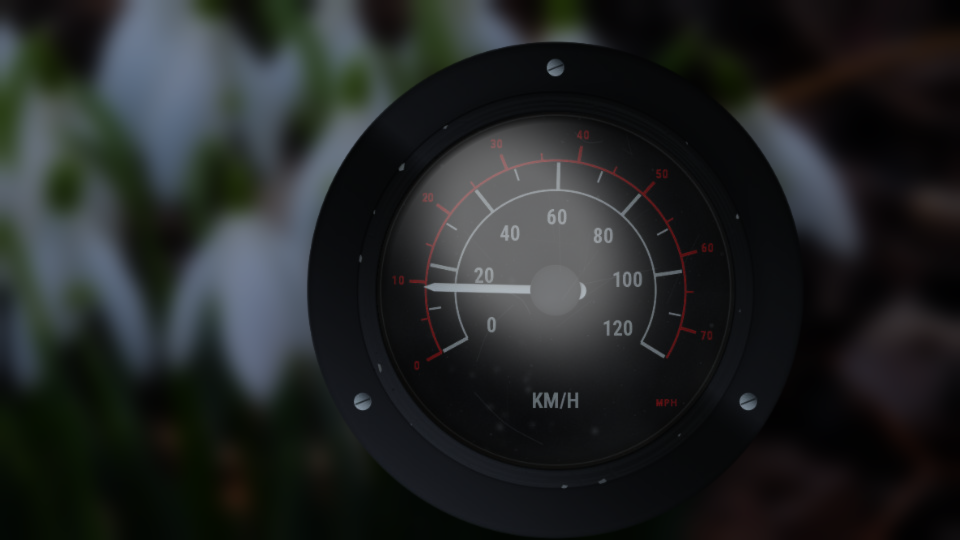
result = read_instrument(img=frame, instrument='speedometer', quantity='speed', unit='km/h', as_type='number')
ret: 15 km/h
